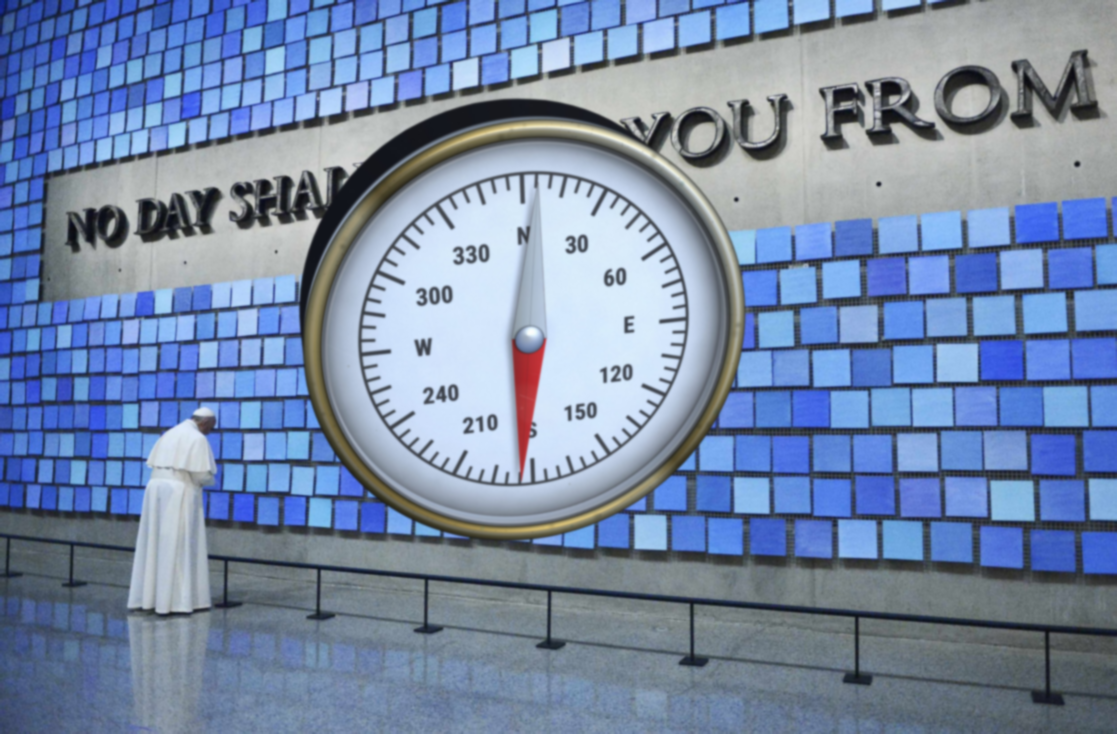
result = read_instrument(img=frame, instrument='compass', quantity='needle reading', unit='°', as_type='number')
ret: 185 °
